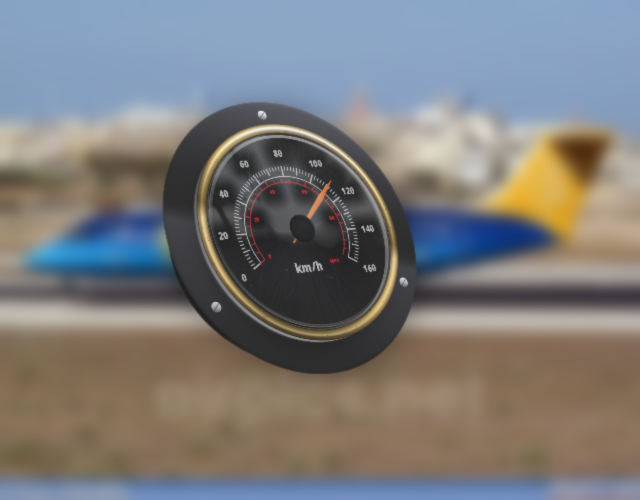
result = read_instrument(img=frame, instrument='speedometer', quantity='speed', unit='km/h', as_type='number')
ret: 110 km/h
